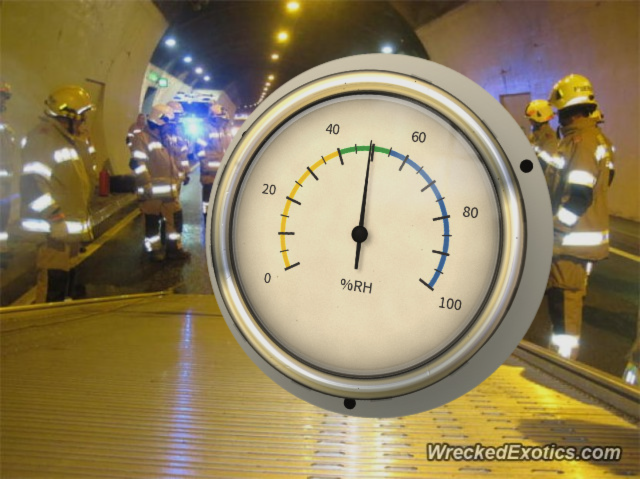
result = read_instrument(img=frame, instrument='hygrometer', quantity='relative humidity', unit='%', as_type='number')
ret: 50 %
